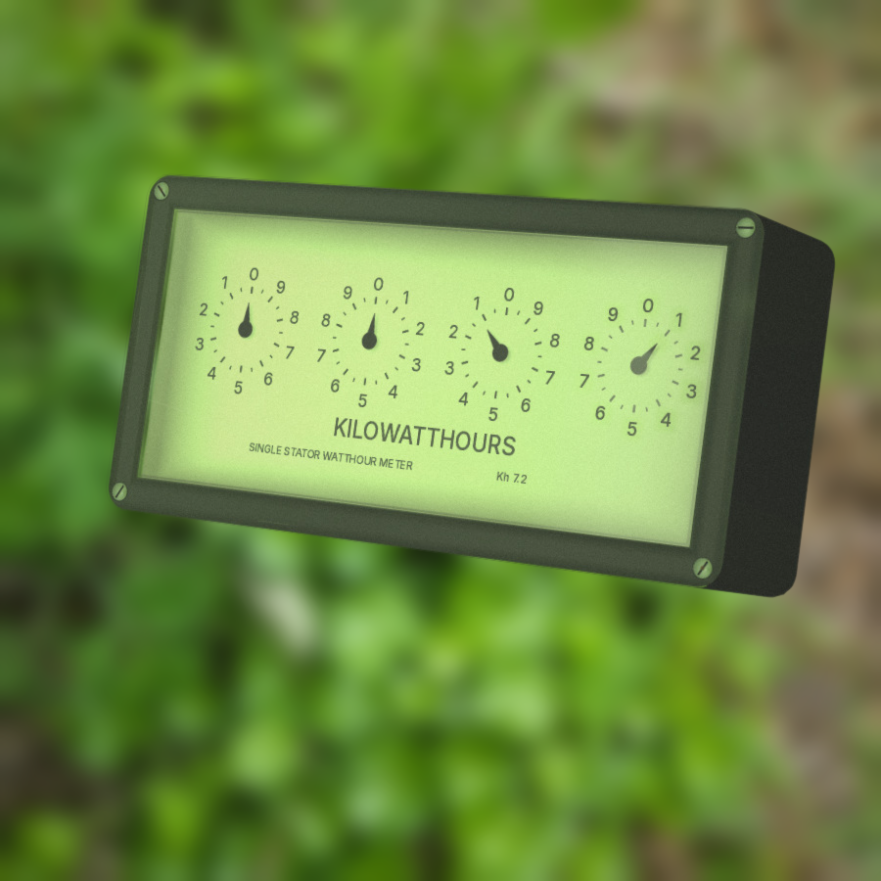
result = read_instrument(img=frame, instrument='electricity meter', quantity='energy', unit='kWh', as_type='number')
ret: 11 kWh
